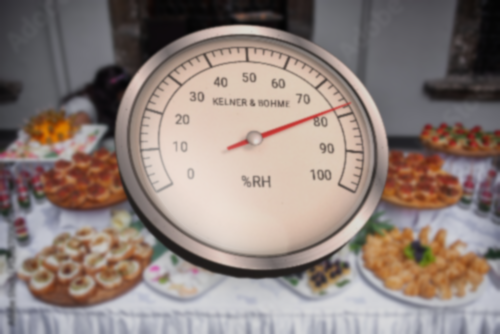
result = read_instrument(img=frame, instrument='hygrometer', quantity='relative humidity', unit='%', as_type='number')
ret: 78 %
